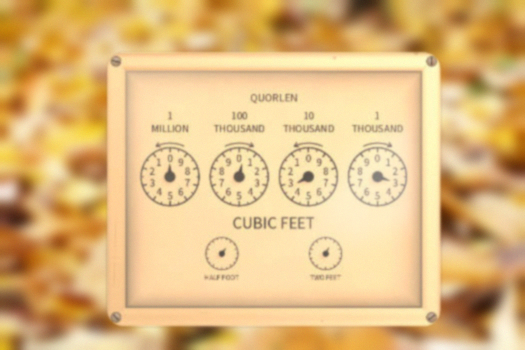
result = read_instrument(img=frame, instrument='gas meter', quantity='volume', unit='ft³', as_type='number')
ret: 3300 ft³
